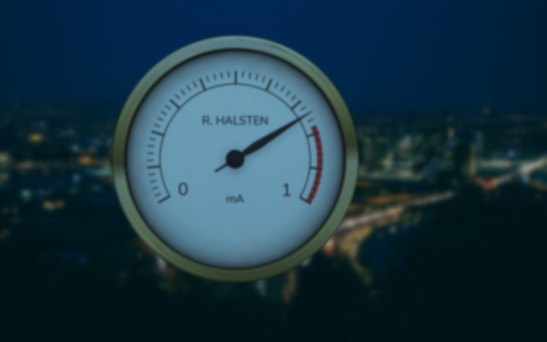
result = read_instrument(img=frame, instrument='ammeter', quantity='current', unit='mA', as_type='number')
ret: 0.74 mA
